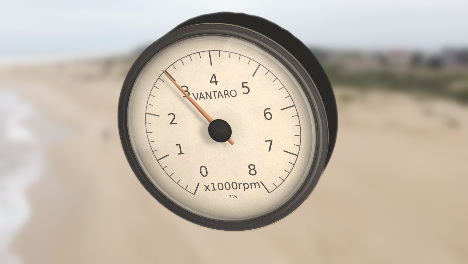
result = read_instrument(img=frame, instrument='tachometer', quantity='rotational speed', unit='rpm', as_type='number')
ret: 3000 rpm
